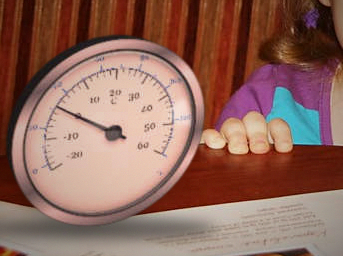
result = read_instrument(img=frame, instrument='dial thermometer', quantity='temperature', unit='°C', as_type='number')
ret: 0 °C
